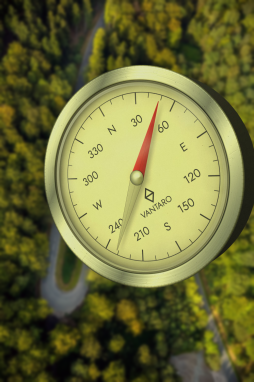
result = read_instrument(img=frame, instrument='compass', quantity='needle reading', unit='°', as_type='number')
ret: 50 °
